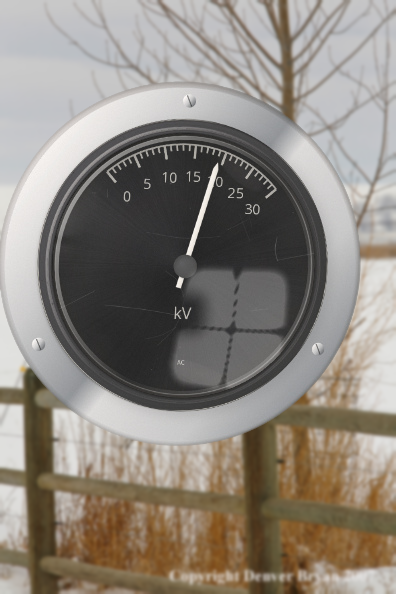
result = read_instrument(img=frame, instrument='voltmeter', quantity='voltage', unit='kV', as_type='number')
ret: 19 kV
